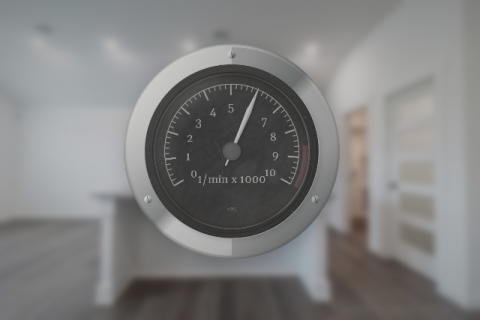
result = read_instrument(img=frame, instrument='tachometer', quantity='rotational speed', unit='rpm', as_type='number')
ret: 6000 rpm
